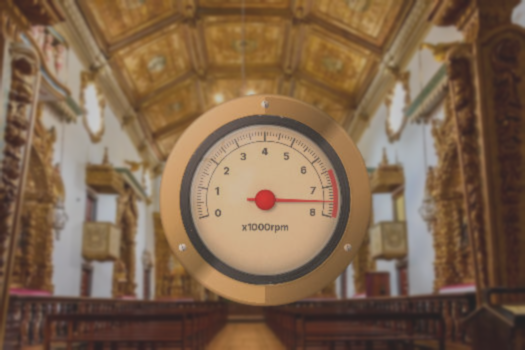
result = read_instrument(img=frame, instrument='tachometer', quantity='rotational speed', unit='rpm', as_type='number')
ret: 7500 rpm
